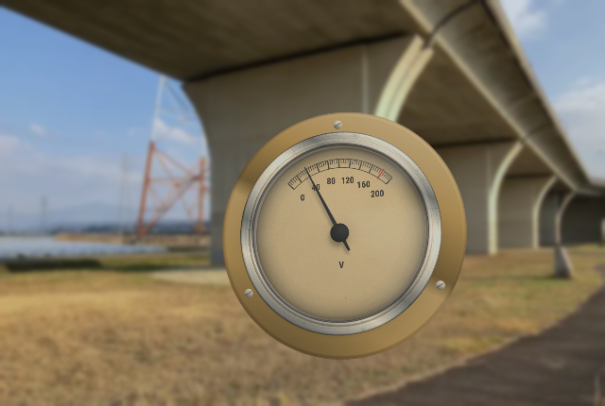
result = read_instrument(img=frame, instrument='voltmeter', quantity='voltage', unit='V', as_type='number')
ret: 40 V
